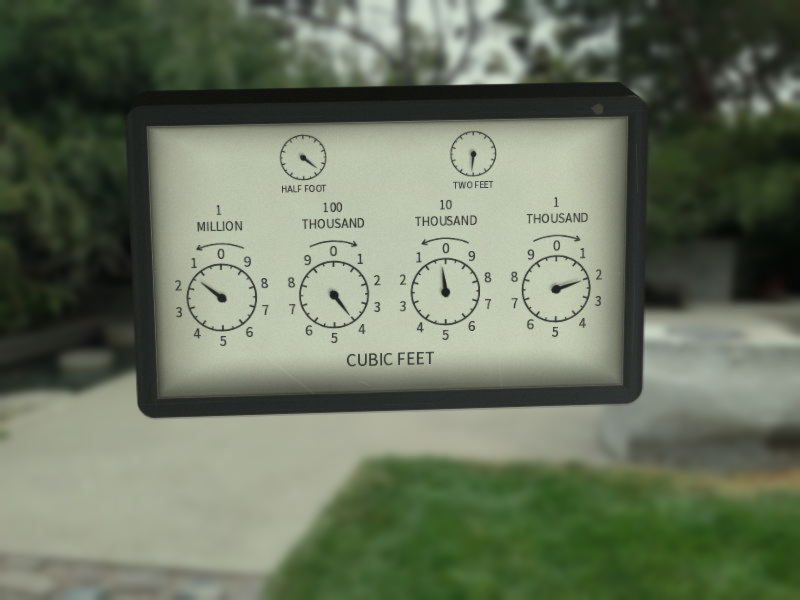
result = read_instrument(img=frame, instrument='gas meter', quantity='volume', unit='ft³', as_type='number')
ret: 140200 ft³
